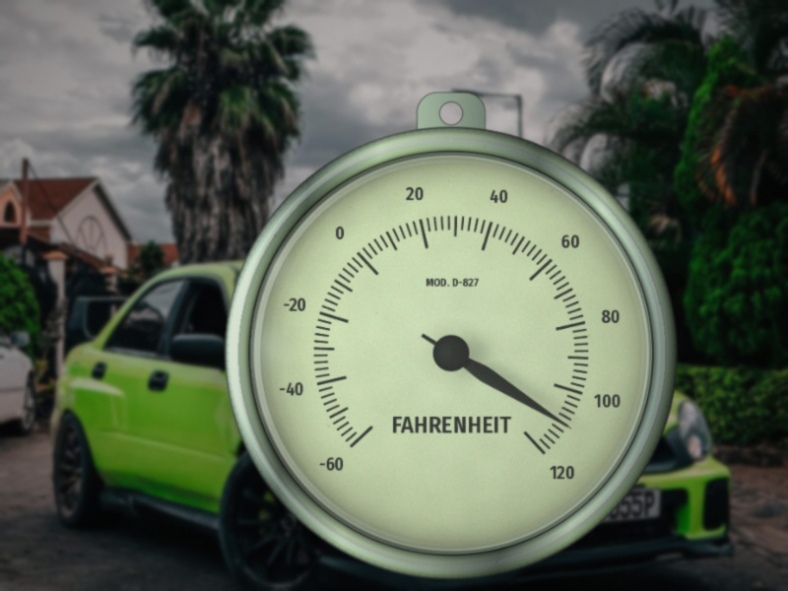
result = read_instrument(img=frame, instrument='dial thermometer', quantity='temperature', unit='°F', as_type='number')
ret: 110 °F
